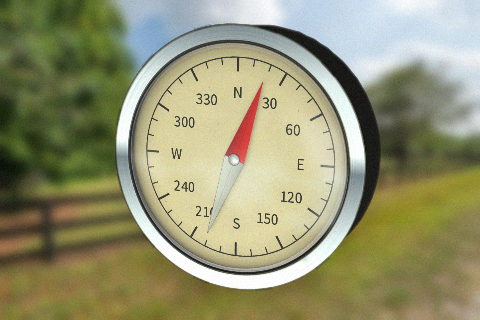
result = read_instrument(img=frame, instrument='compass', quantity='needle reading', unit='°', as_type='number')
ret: 20 °
